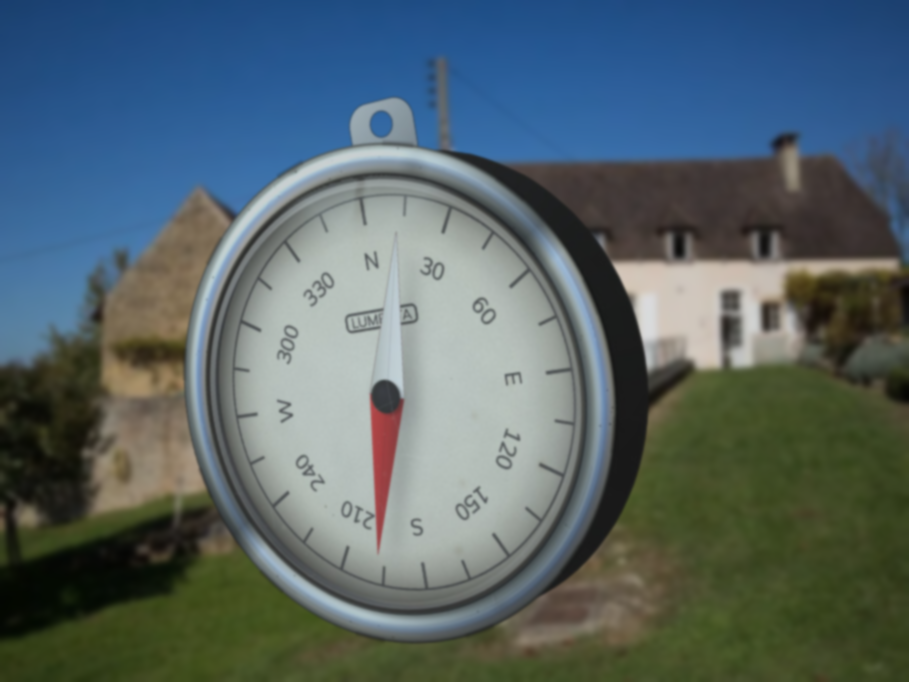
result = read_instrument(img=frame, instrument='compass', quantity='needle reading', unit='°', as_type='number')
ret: 195 °
